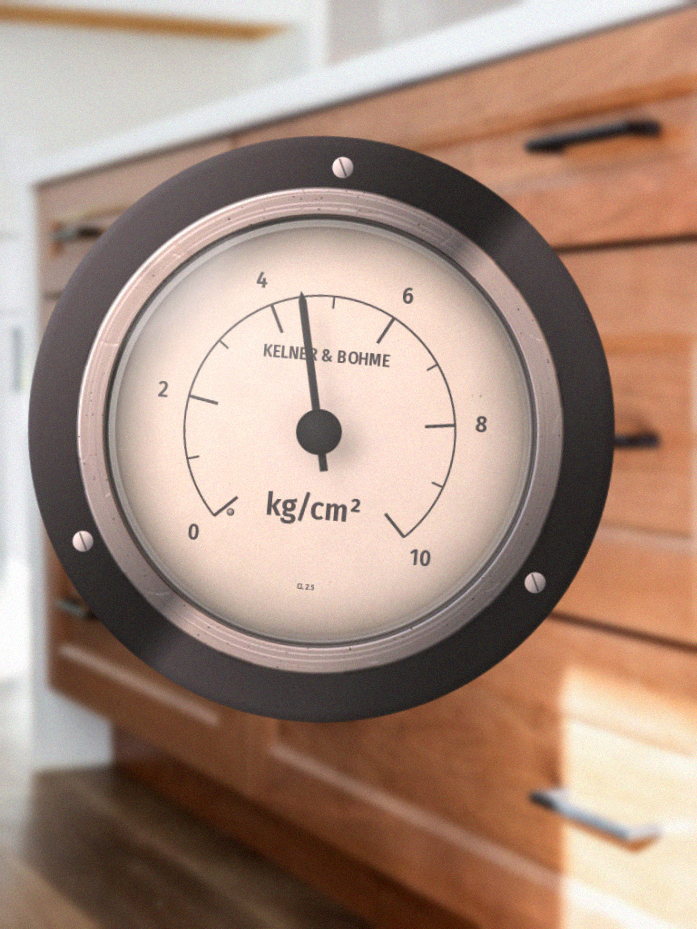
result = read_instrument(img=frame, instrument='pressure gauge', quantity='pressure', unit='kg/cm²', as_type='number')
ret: 4.5 kg/cm²
